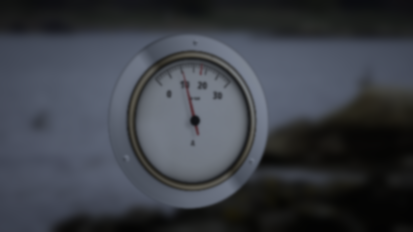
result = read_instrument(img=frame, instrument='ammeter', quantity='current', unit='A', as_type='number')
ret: 10 A
